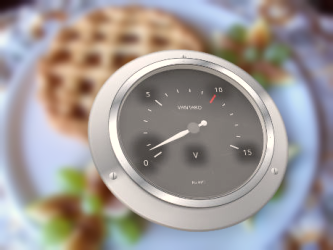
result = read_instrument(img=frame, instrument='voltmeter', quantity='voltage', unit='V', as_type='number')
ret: 0.5 V
